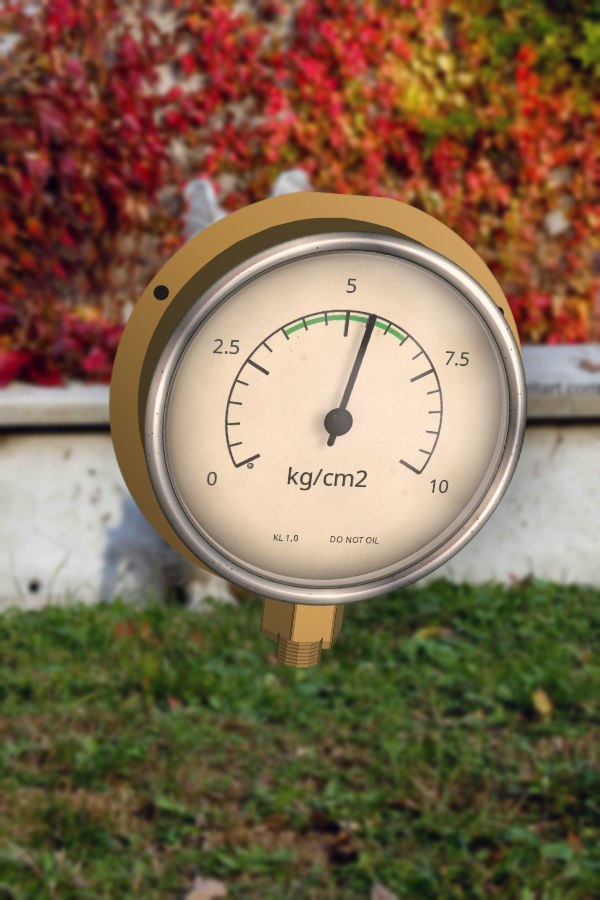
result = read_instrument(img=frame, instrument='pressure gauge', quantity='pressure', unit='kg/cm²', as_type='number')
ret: 5.5 kg/cm²
